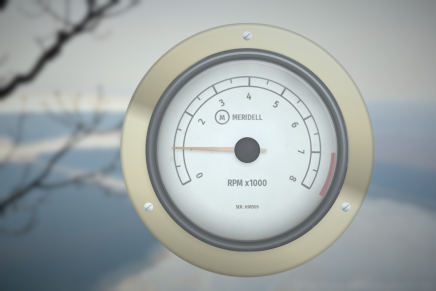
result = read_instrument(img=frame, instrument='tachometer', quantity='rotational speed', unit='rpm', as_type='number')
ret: 1000 rpm
